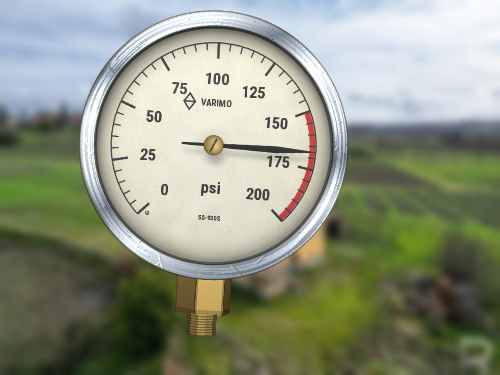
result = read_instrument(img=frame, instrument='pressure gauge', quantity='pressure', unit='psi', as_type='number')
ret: 167.5 psi
